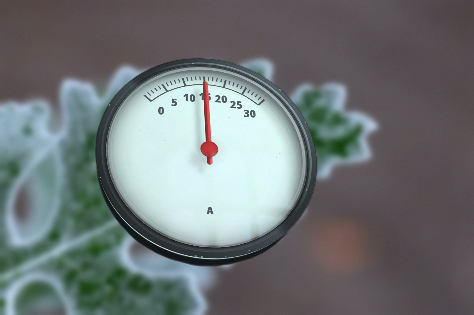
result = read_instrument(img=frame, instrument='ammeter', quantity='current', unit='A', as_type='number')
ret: 15 A
